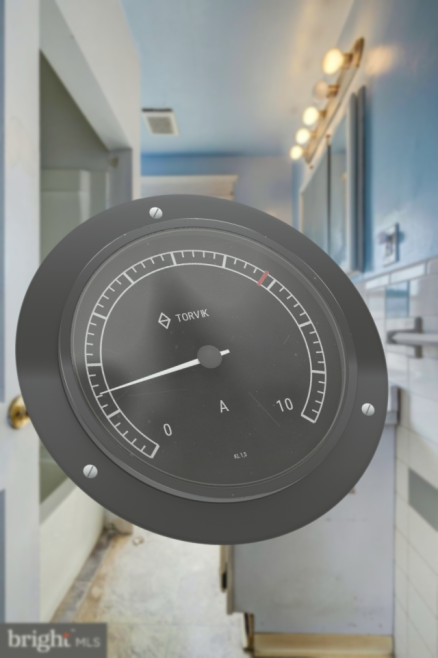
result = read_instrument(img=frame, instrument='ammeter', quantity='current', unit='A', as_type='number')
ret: 1.4 A
